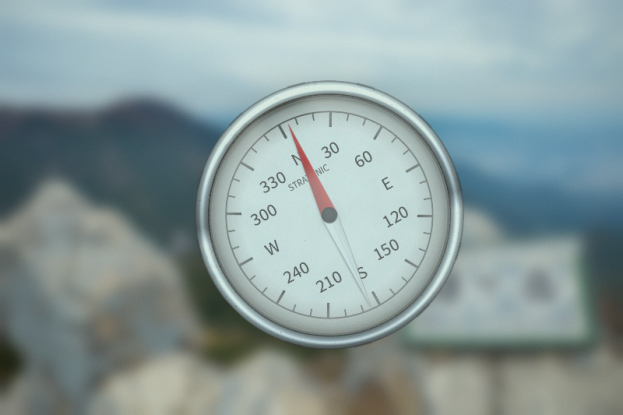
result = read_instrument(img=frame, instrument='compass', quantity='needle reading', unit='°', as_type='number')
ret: 5 °
